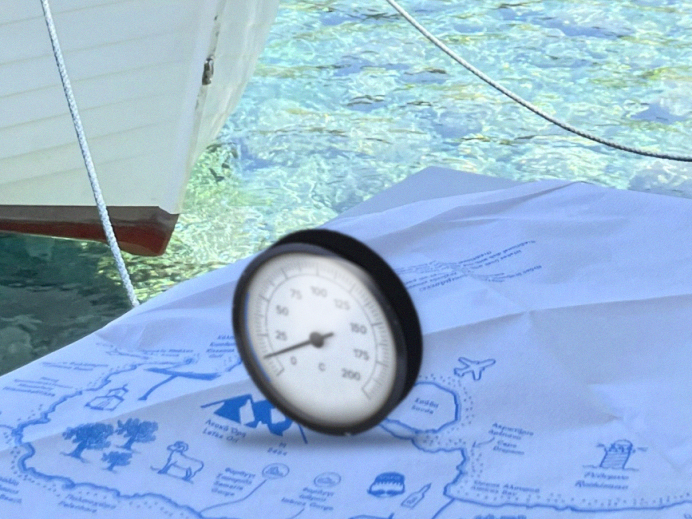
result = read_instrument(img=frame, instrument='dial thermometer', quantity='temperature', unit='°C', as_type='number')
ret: 12.5 °C
